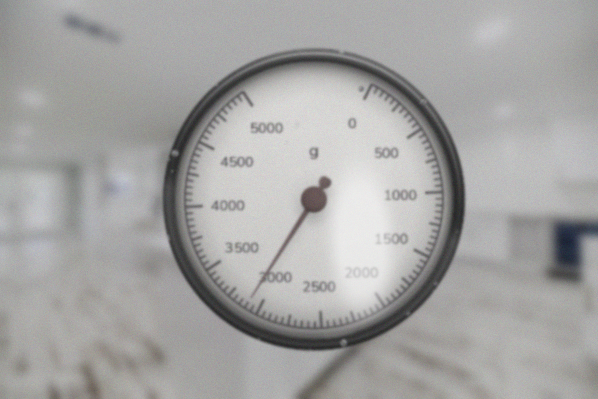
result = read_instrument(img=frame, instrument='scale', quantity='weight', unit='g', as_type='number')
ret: 3100 g
